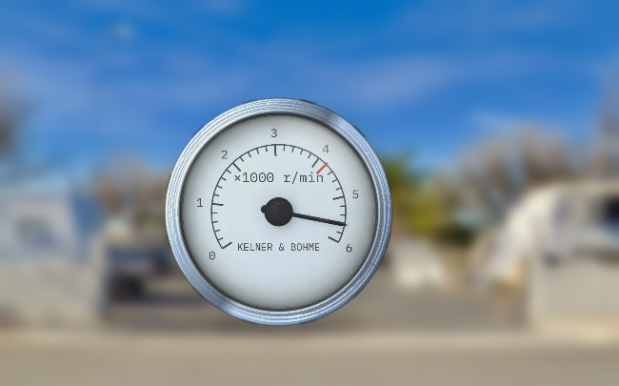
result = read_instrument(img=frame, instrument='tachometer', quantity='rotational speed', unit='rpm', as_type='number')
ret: 5600 rpm
